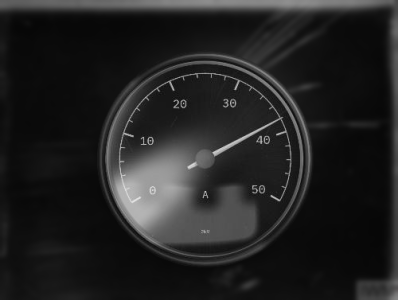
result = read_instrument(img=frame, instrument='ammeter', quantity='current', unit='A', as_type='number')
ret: 38 A
